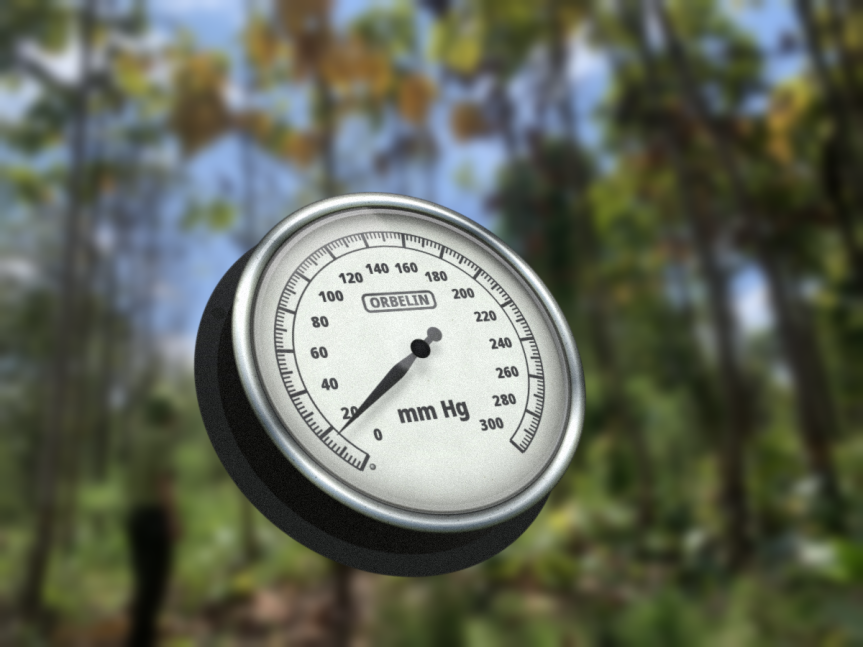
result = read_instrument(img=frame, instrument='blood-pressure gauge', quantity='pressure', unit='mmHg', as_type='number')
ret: 16 mmHg
